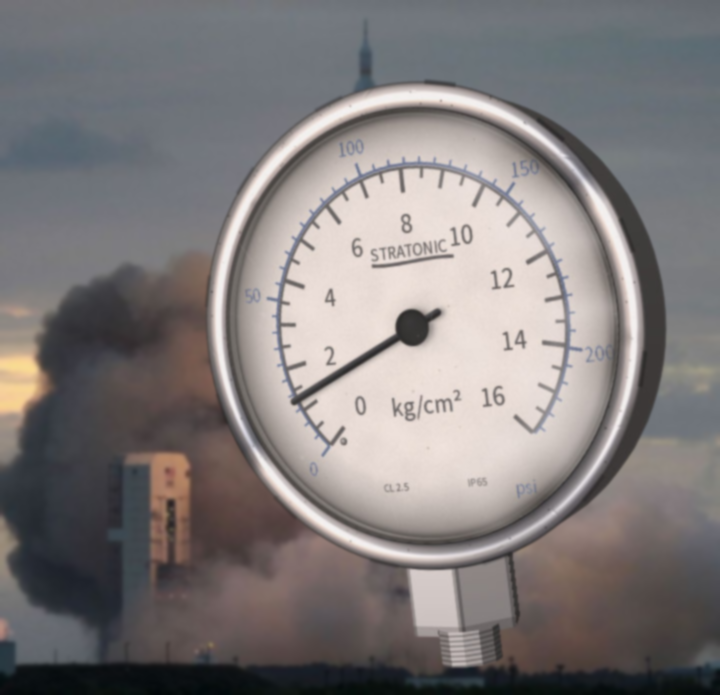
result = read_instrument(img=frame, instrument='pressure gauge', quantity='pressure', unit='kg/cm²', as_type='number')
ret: 1.25 kg/cm²
